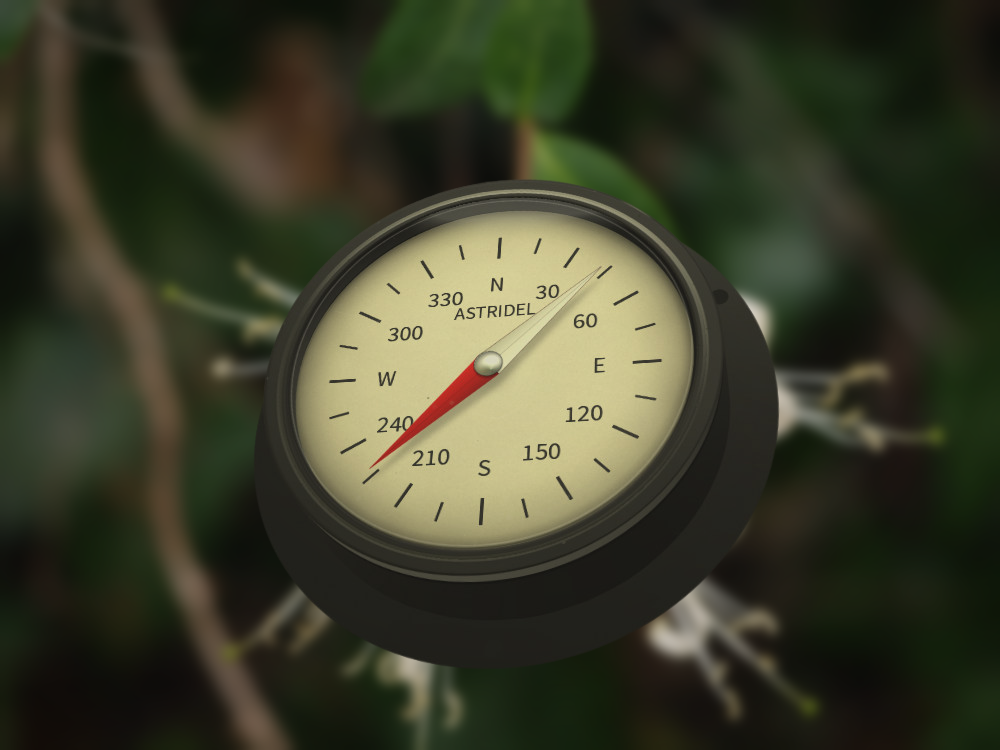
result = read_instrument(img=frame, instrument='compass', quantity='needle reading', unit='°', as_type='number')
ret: 225 °
